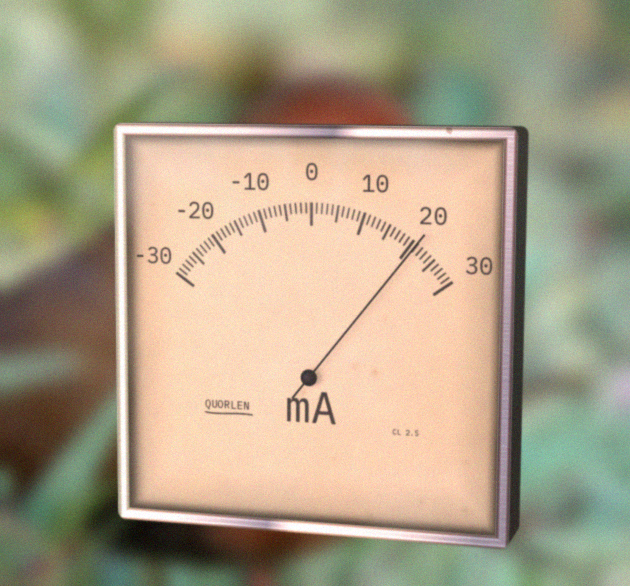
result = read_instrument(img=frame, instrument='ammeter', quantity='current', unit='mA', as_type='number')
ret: 21 mA
